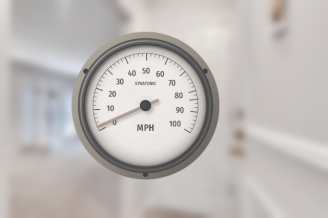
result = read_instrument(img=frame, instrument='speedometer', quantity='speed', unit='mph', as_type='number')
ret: 2 mph
